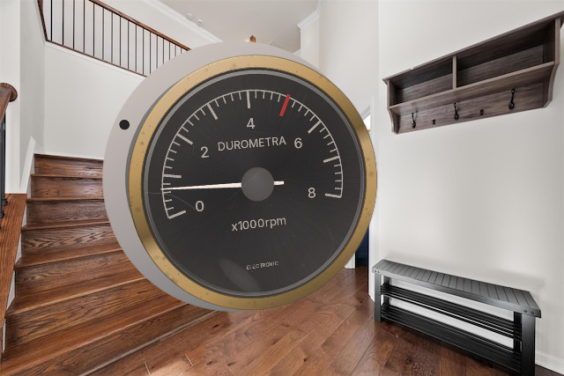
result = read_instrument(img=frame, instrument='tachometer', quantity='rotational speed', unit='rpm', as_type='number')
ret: 700 rpm
